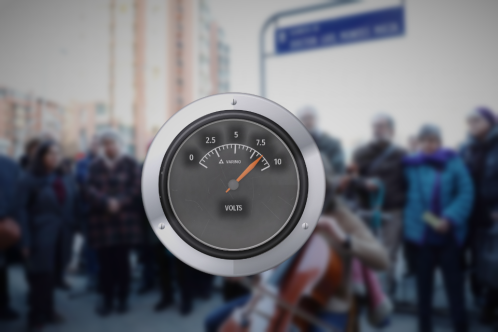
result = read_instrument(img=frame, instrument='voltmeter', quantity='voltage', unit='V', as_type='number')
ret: 8.5 V
